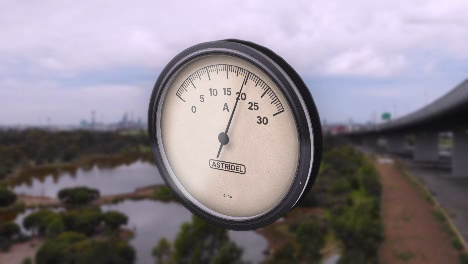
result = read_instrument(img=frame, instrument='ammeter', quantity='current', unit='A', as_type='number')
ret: 20 A
